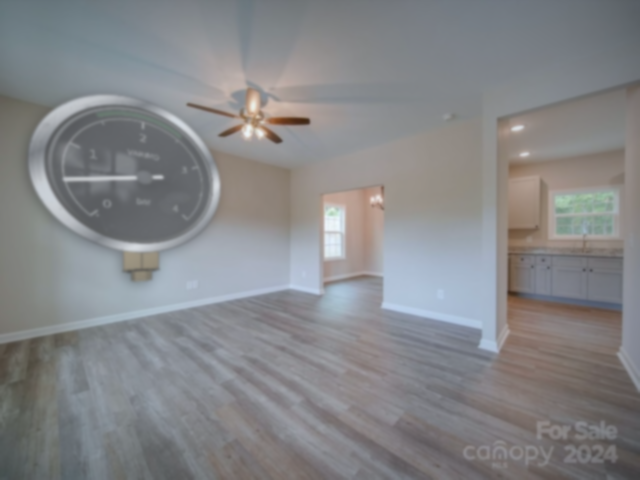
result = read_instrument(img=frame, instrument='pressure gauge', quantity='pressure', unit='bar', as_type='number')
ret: 0.5 bar
